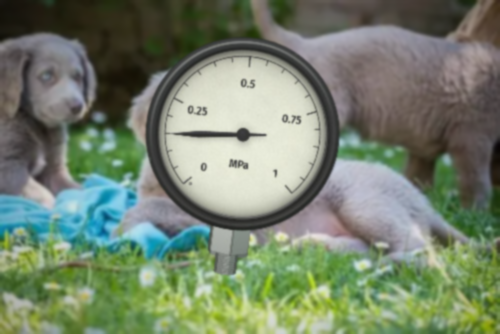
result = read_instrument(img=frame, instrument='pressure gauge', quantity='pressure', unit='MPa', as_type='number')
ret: 0.15 MPa
